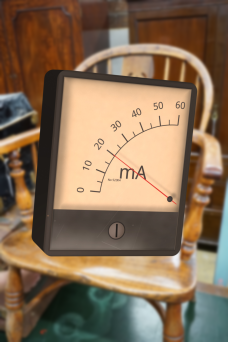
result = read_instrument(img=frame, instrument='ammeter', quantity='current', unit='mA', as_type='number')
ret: 20 mA
